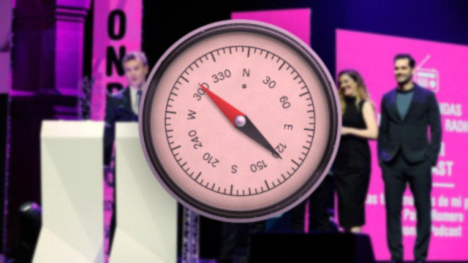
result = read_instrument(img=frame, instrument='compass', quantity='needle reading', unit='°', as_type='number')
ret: 305 °
